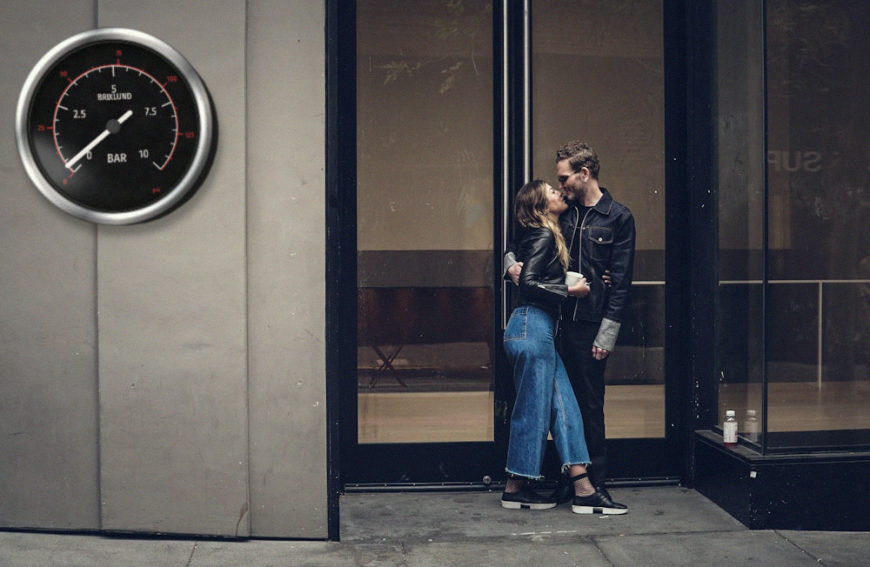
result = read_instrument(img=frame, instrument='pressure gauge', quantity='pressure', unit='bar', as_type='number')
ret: 0.25 bar
